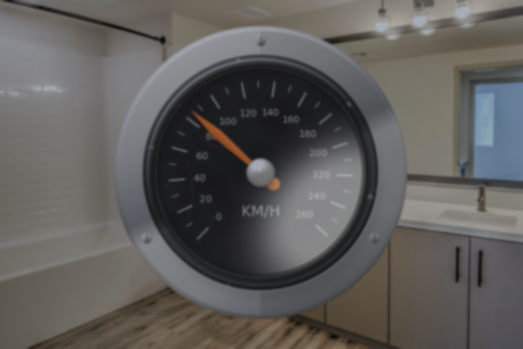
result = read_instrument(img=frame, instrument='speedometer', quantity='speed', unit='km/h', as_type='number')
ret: 85 km/h
